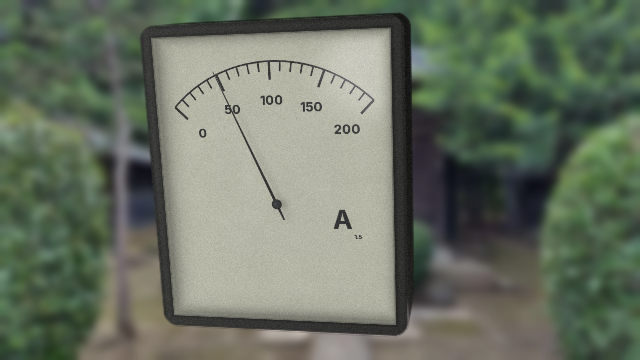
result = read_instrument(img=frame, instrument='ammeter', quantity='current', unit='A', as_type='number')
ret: 50 A
